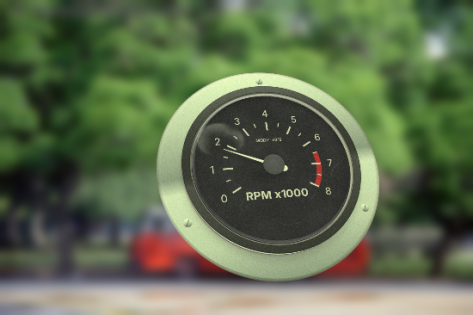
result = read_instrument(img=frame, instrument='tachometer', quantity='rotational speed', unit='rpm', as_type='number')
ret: 1750 rpm
